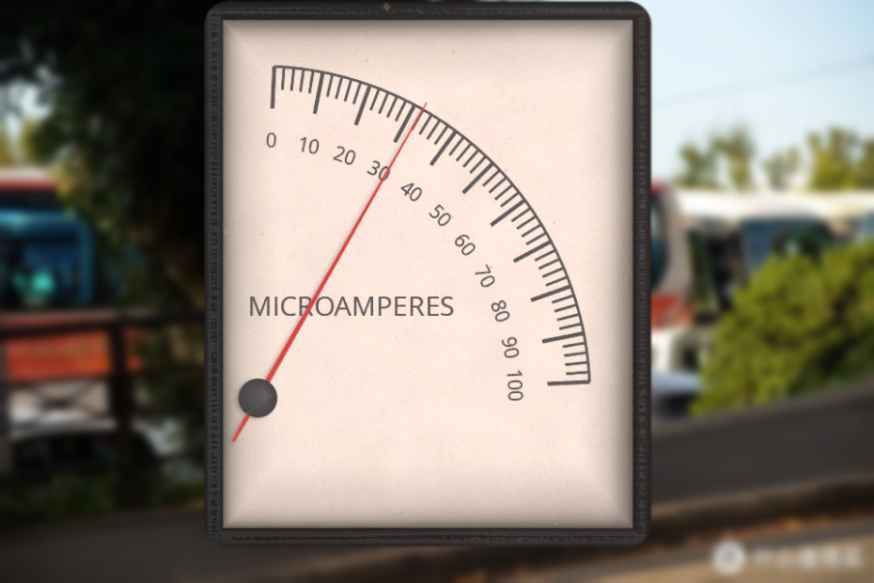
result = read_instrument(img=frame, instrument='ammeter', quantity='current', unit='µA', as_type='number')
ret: 32 µA
